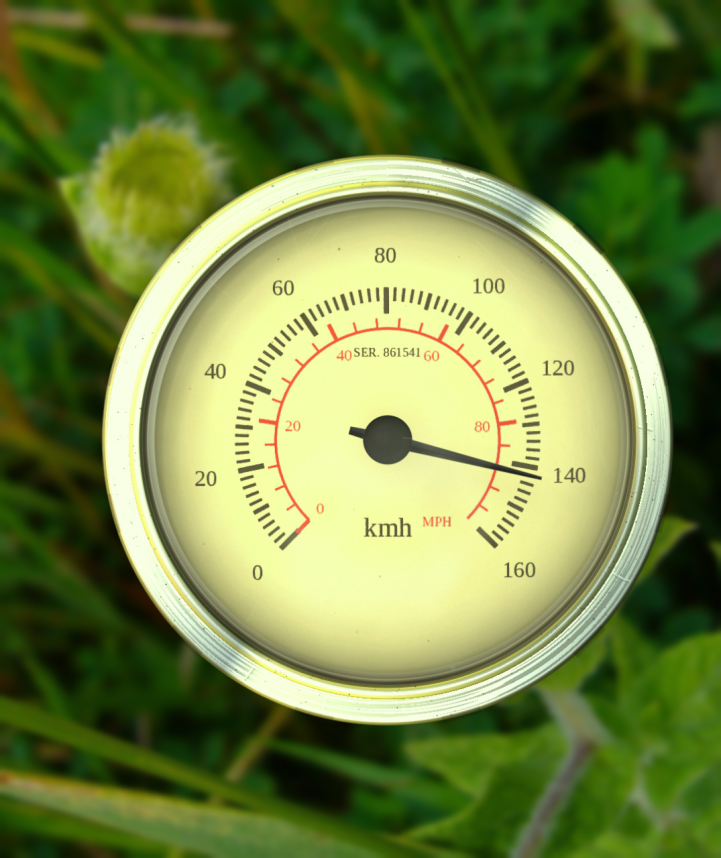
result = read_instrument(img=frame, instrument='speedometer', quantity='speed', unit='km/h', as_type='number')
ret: 142 km/h
